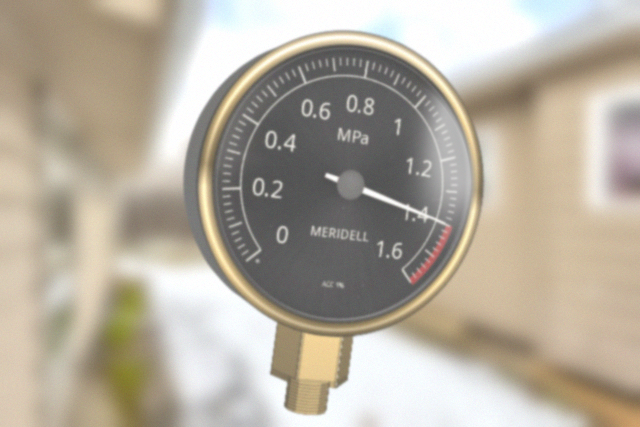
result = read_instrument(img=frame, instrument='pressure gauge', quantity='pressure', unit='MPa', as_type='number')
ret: 1.4 MPa
